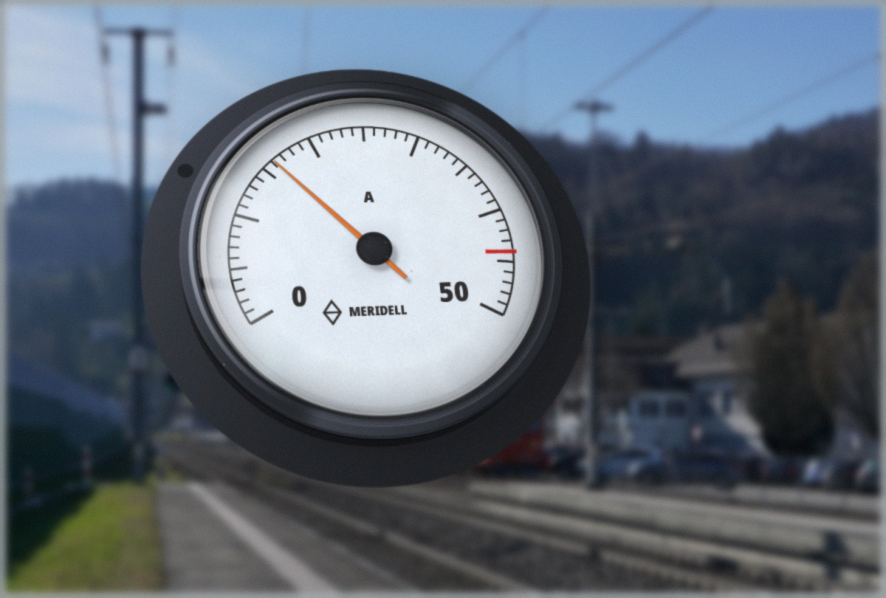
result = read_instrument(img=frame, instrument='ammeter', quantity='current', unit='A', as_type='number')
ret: 16 A
